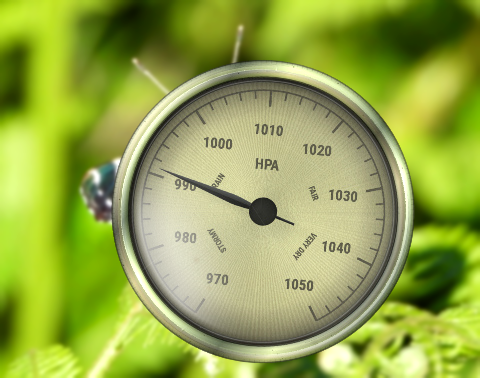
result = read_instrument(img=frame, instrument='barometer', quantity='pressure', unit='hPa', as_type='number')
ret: 991 hPa
